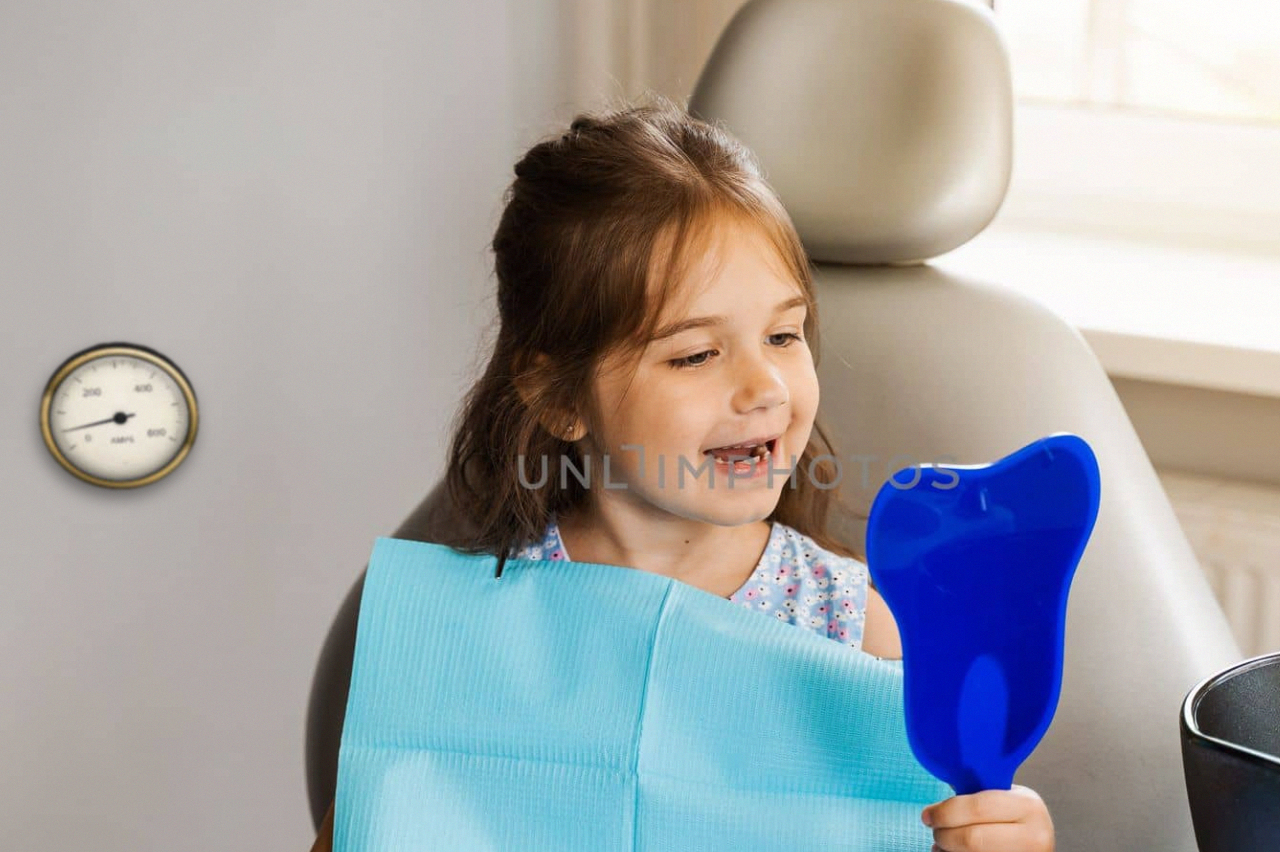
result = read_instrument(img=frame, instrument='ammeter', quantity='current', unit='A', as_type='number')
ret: 50 A
